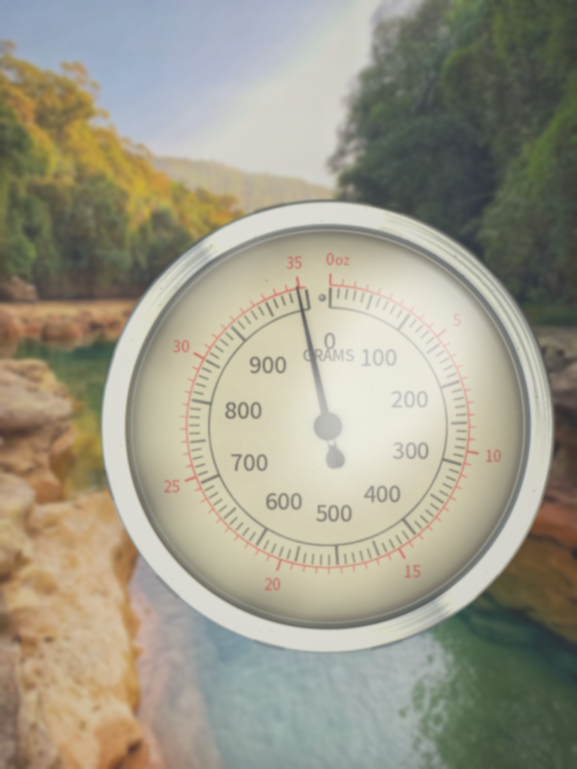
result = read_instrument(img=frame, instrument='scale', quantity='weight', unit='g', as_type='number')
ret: 990 g
